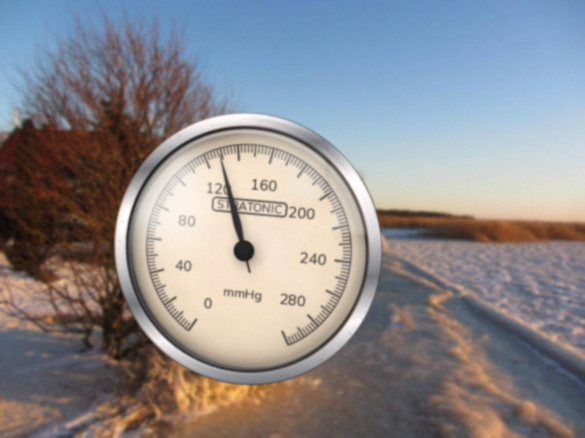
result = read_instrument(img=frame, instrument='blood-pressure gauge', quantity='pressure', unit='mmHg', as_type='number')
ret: 130 mmHg
